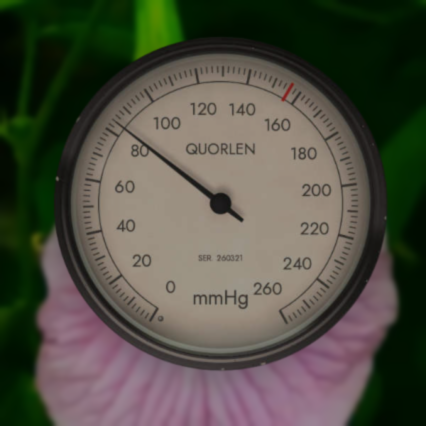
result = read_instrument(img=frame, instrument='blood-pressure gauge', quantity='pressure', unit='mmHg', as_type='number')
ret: 84 mmHg
